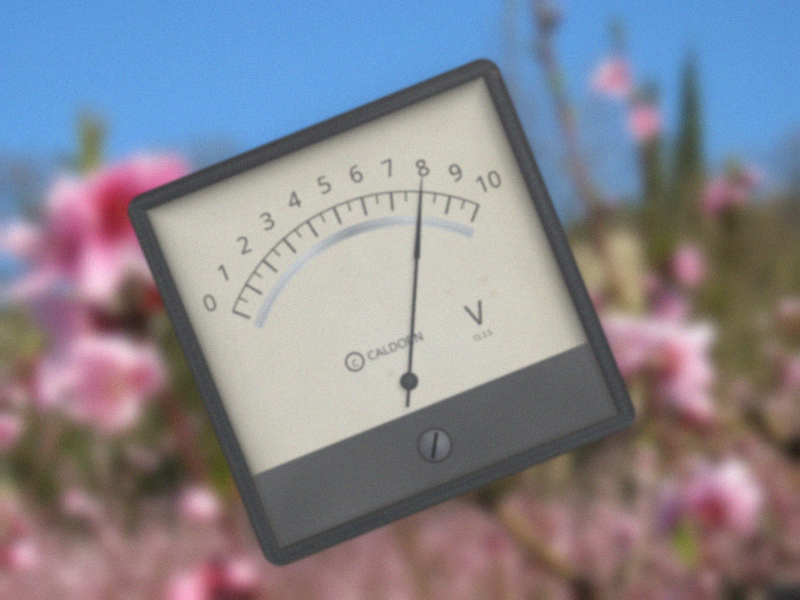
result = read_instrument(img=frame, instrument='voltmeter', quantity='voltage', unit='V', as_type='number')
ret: 8 V
